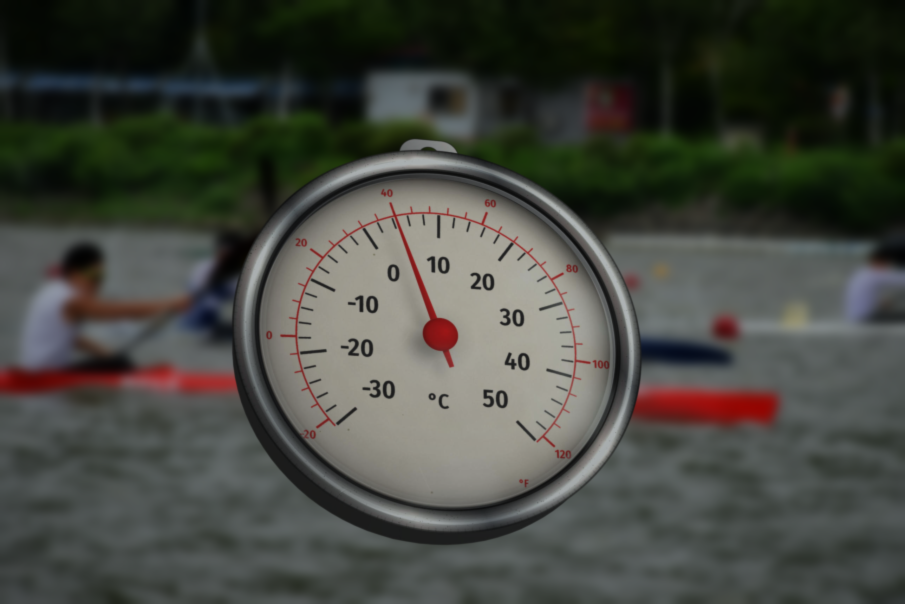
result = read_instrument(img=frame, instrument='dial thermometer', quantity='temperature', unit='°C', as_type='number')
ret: 4 °C
